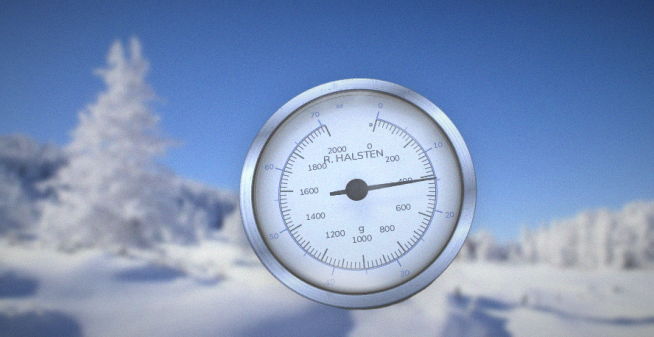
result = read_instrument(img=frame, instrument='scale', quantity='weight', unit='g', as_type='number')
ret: 420 g
